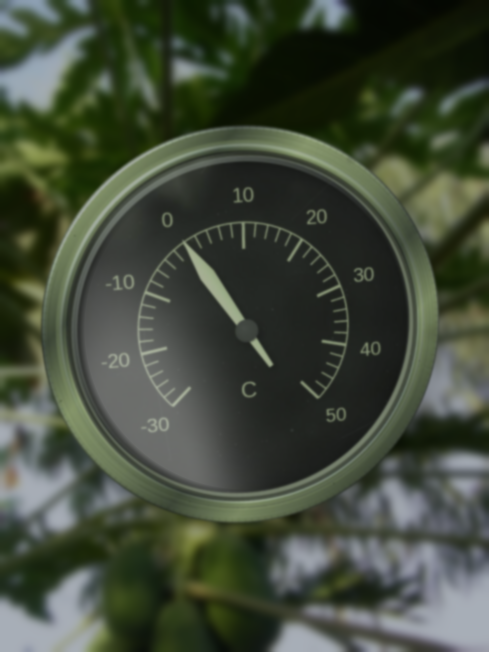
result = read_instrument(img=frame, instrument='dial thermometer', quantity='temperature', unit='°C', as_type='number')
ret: 0 °C
